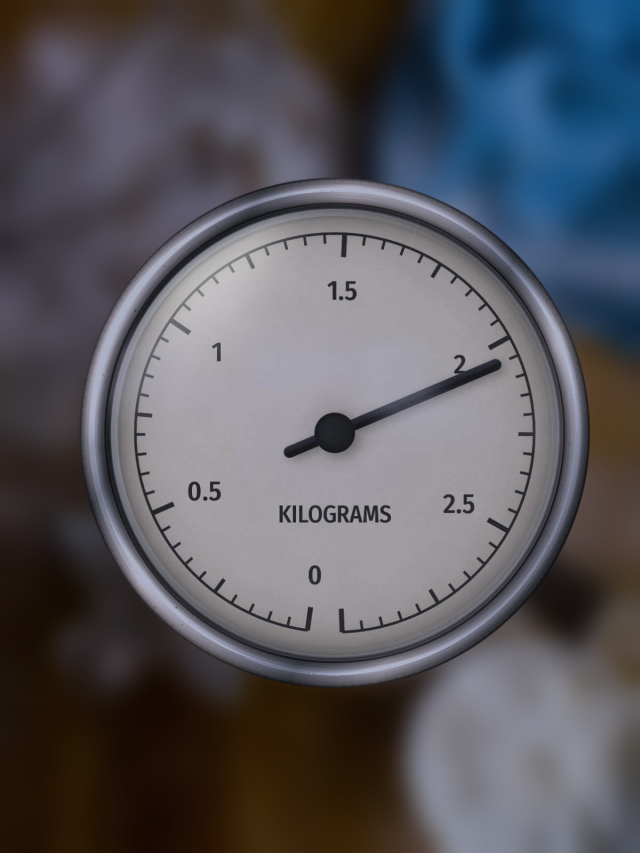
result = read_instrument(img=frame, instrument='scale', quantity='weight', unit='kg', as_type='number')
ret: 2.05 kg
